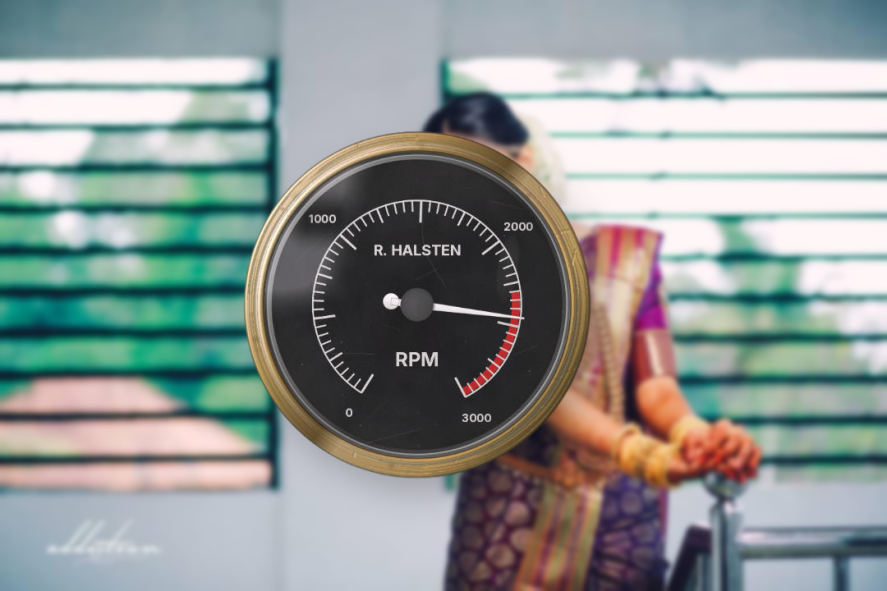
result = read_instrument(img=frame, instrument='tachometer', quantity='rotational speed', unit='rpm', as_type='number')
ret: 2450 rpm
